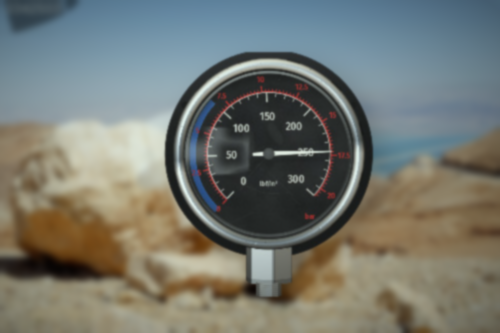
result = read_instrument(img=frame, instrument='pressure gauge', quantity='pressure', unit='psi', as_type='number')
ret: 250 psi
